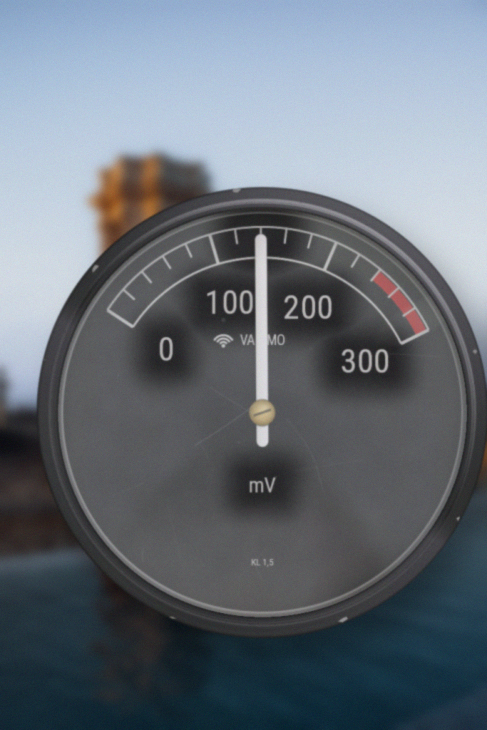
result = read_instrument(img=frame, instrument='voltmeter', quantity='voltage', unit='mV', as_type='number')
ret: 140 mV
